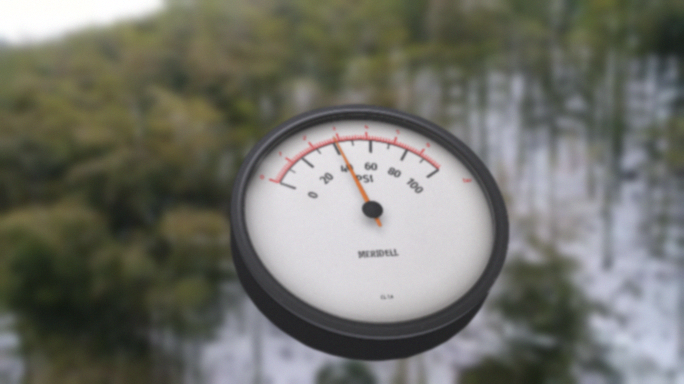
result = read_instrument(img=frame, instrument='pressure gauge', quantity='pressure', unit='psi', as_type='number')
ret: 40 psi
